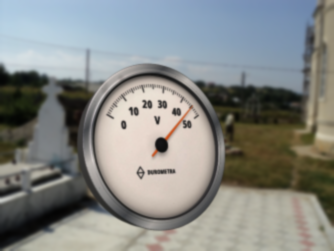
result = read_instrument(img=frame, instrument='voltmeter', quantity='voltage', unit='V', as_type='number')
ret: 45 V
